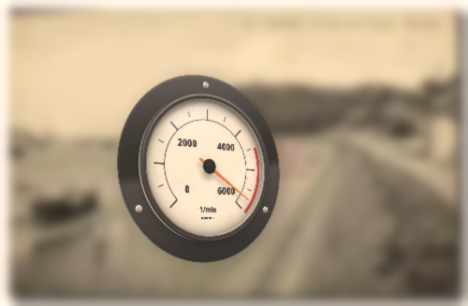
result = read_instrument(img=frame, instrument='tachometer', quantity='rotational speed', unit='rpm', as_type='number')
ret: 5750 rpm
